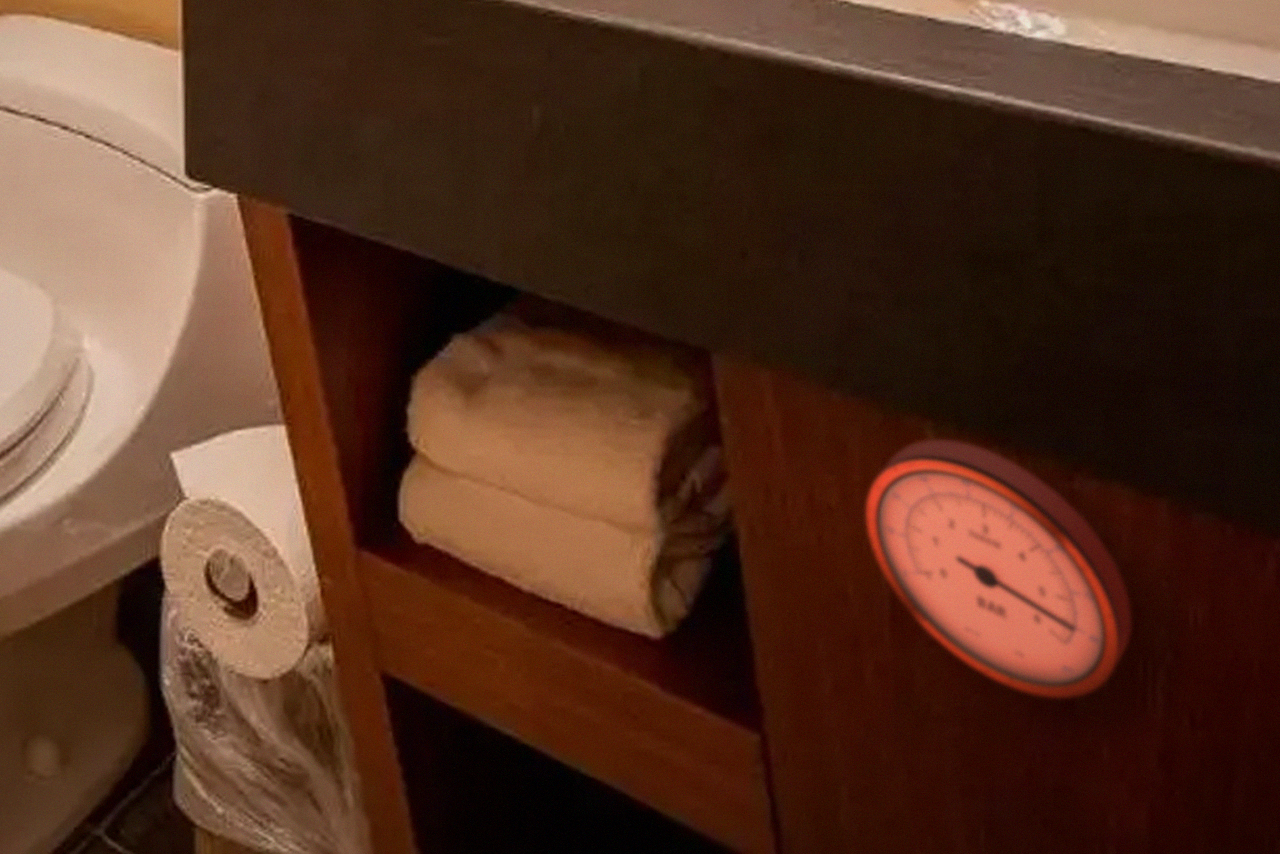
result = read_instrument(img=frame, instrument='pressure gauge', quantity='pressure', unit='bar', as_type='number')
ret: 5.5 bar
